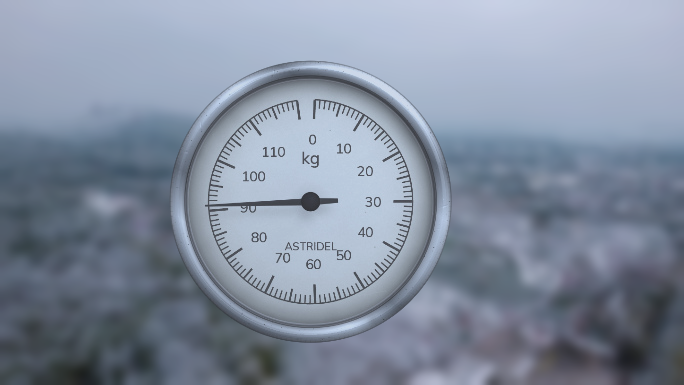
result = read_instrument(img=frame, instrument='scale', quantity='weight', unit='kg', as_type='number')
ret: 91 kg
